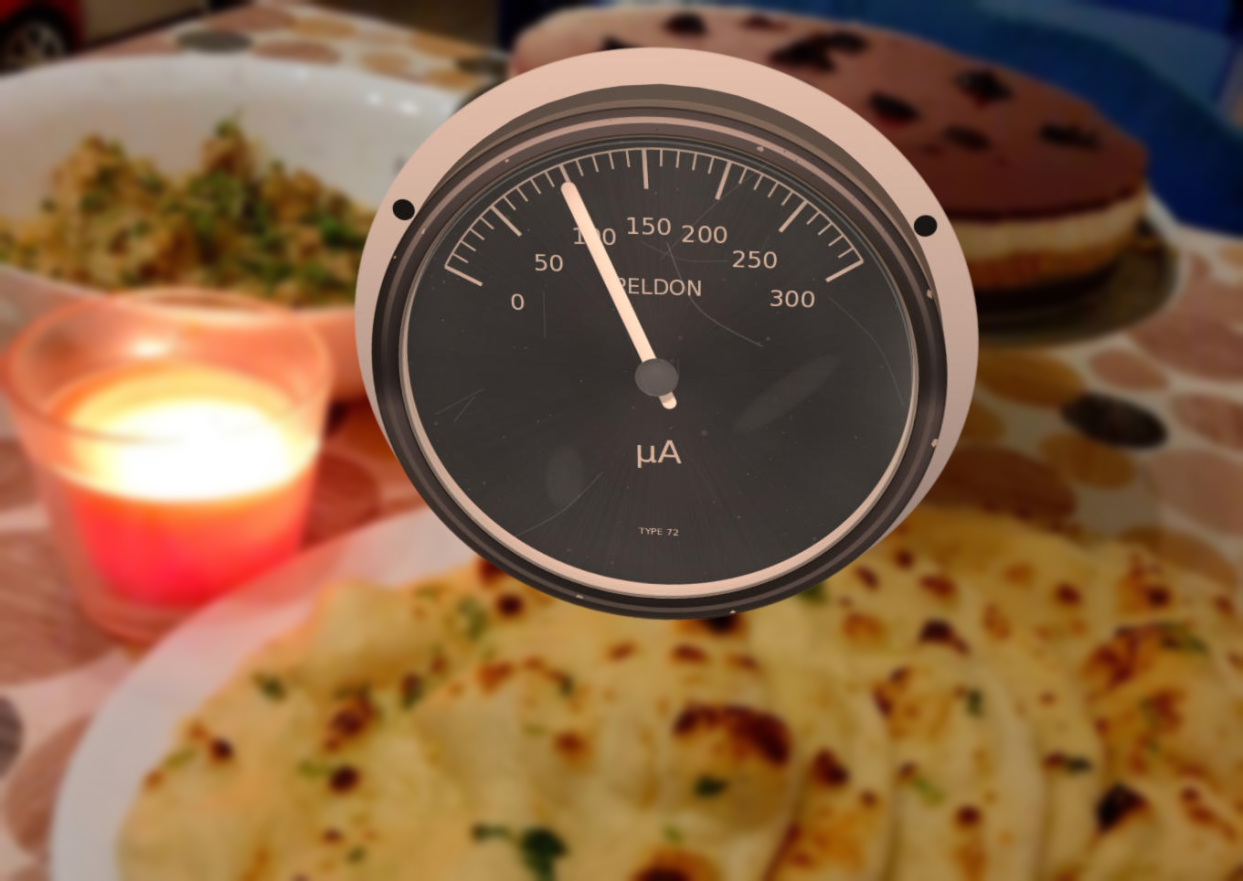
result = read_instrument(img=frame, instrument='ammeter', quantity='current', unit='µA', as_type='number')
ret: 100 µA
